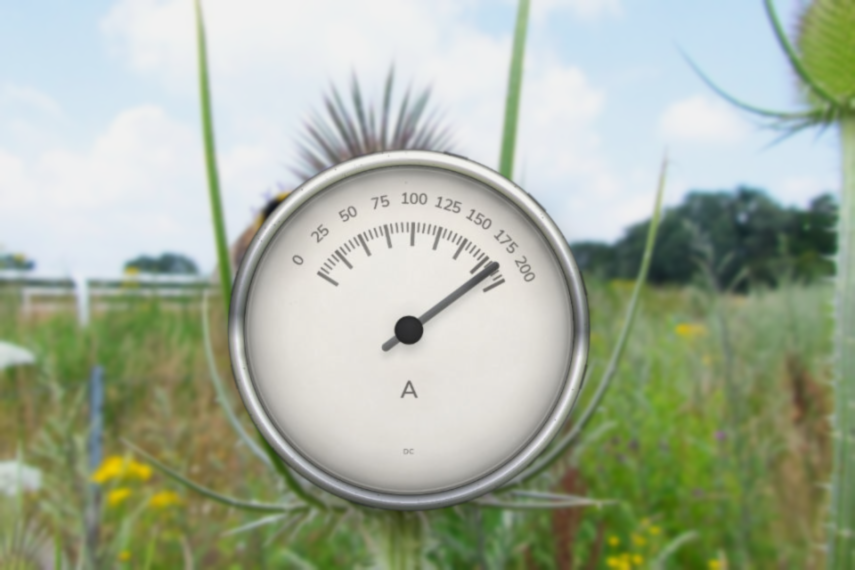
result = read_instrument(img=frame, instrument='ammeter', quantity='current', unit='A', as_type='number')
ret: 185 A
